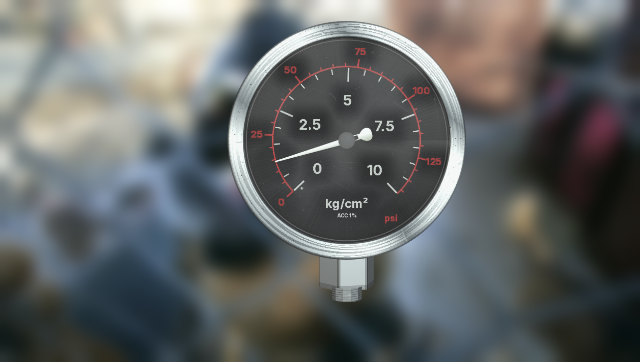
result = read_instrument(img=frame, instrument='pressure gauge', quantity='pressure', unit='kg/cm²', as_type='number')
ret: 1 kg/cm²
